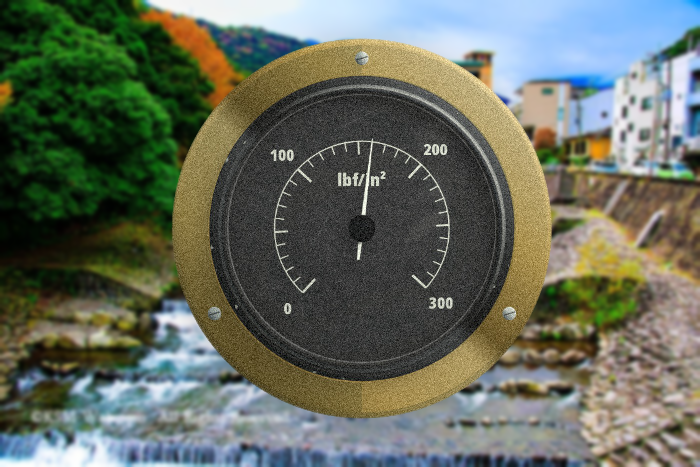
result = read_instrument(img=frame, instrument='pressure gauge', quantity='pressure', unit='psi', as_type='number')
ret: 160 psi
